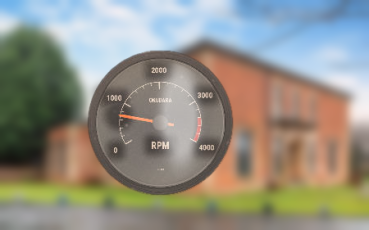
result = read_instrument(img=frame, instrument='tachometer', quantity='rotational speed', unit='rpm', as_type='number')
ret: 700 rpm
